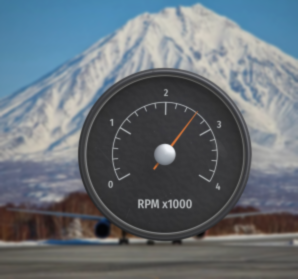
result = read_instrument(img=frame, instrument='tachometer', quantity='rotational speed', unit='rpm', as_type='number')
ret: 2600 rpm
